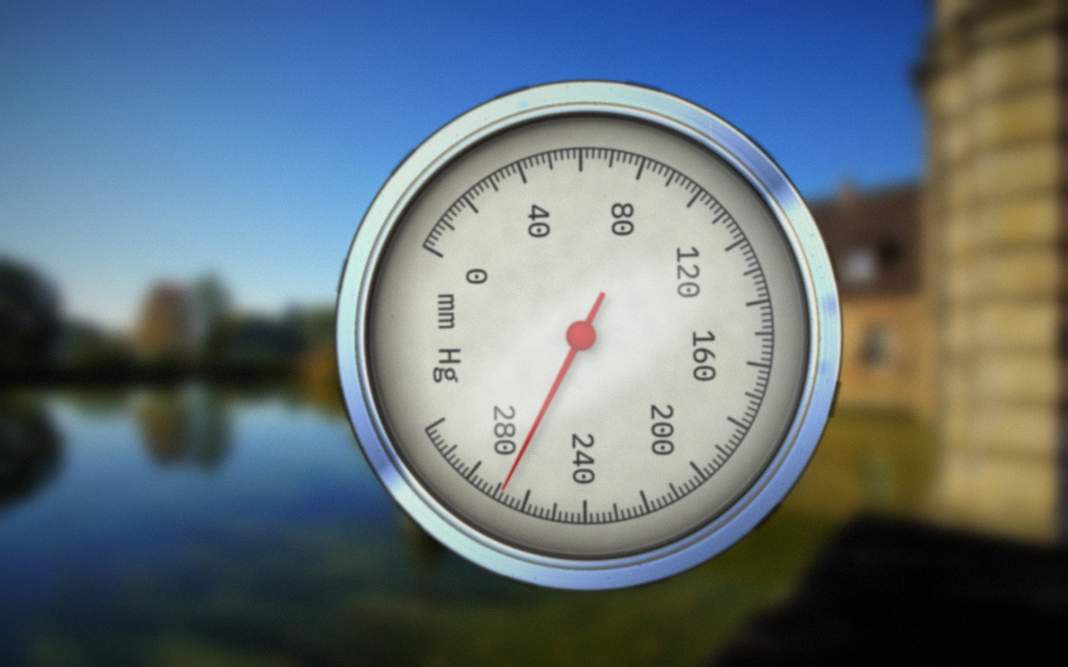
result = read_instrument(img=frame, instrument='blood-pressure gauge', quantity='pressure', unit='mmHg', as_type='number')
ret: 268 mmHg
